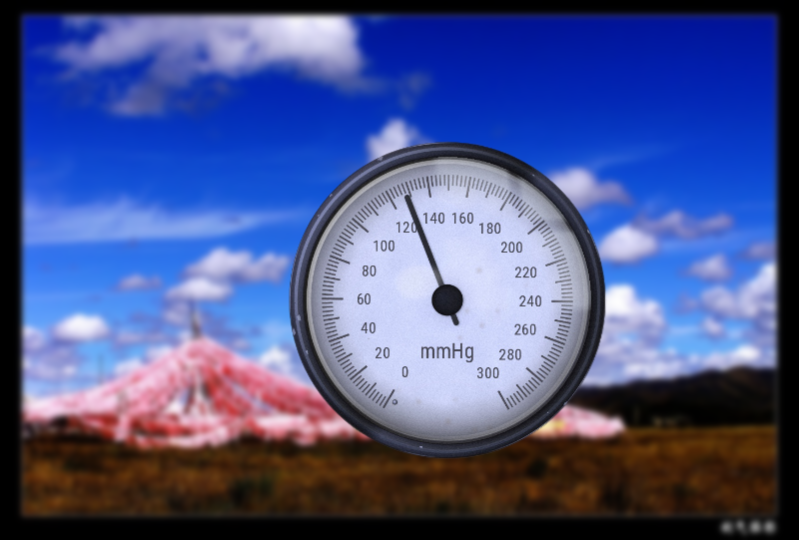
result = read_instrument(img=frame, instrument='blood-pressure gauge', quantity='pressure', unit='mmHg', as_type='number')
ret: 128 mmHg
